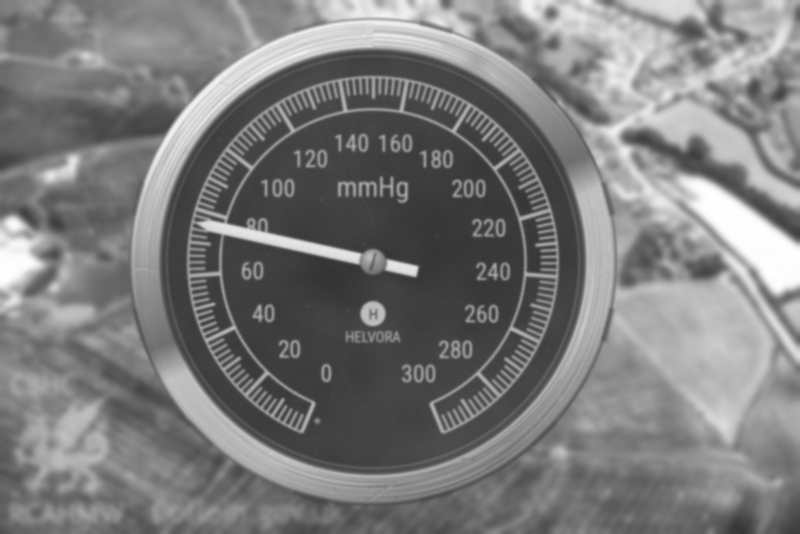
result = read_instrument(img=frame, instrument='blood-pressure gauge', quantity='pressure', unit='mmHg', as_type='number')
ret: 76 mmHg
